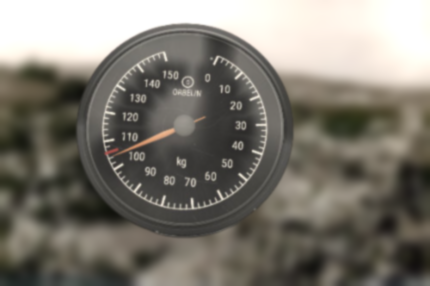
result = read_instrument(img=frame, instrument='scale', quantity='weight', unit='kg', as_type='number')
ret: 104 kg
